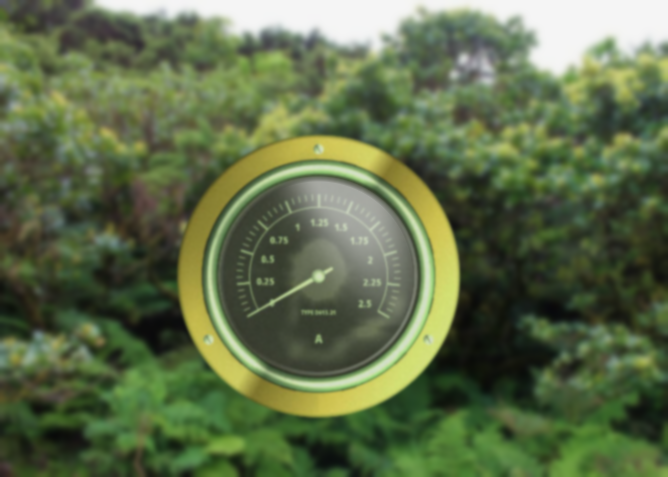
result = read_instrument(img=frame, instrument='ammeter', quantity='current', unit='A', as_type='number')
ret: 0 A
